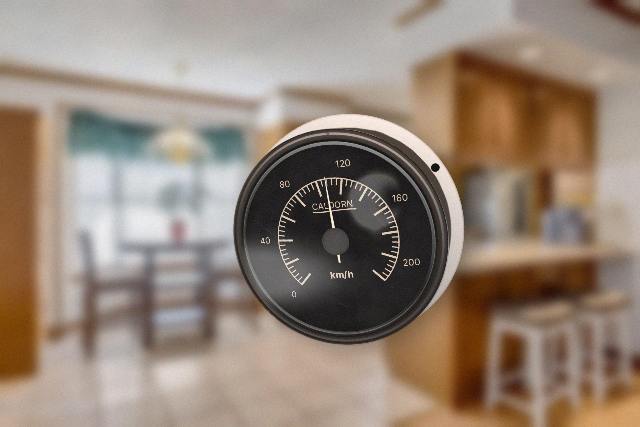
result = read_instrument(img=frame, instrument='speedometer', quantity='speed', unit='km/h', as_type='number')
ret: 108 km/h
